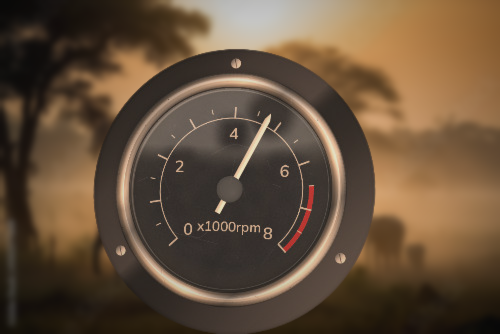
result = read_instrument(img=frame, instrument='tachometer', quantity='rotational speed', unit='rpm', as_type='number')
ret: 4750 rpm
